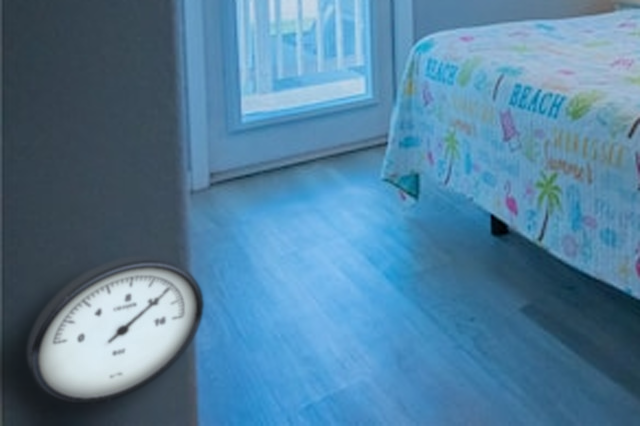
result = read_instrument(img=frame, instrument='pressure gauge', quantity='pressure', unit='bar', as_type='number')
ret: 12 bar
